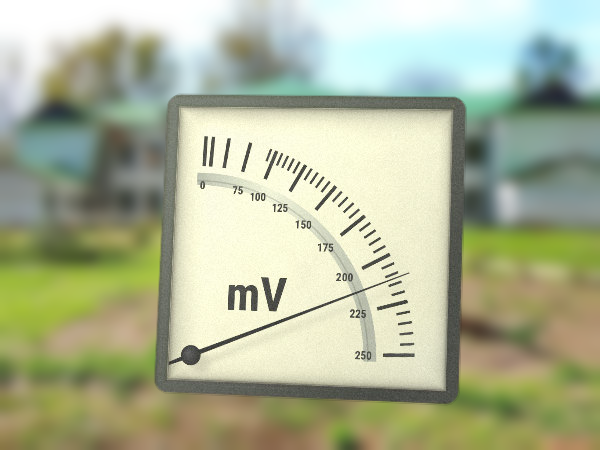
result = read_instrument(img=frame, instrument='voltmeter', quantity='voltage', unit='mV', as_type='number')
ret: 212.5 mV
